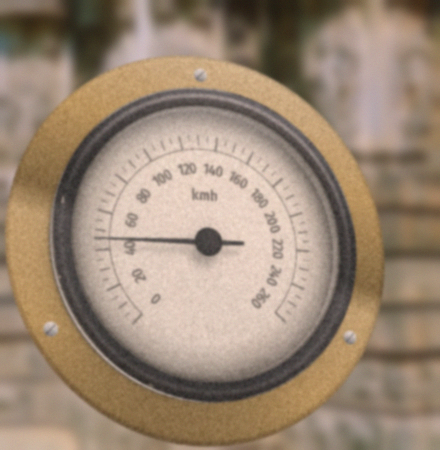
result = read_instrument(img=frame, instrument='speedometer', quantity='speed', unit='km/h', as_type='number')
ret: 45 km/h
